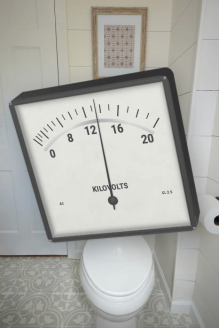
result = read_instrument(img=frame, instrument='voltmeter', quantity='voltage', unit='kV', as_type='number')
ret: 13.5 kV
